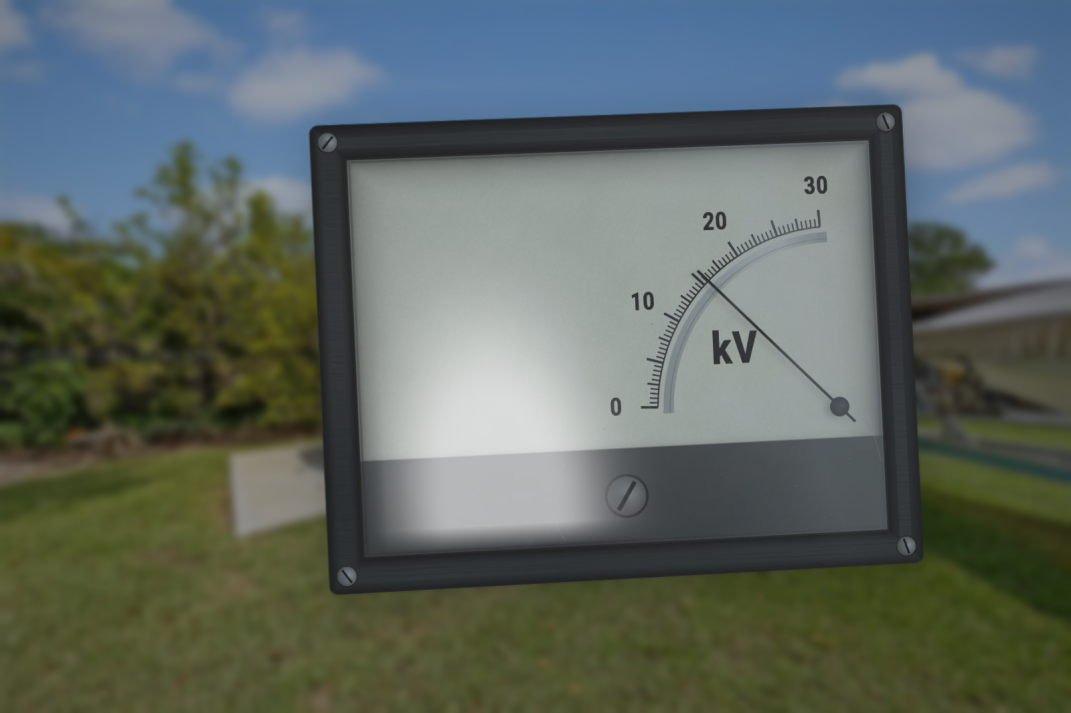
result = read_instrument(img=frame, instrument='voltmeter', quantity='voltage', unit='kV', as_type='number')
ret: 15.5 kV
